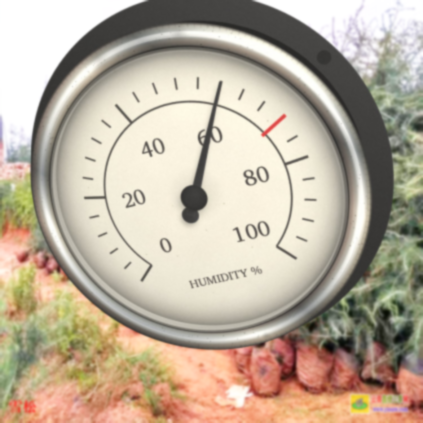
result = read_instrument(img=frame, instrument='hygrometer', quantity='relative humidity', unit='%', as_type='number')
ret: 60 %
